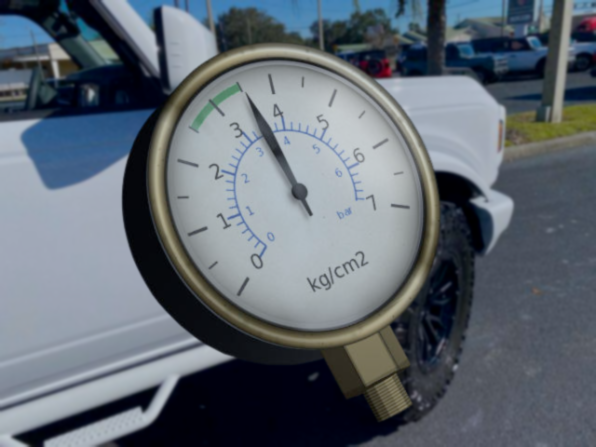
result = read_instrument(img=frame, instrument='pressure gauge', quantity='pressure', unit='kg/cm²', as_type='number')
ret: 3.5 kg/cm²
